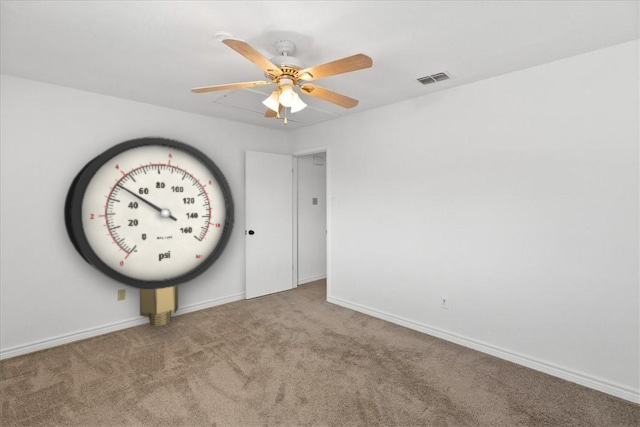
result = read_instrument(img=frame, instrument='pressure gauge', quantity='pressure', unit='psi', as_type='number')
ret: 50 psi
